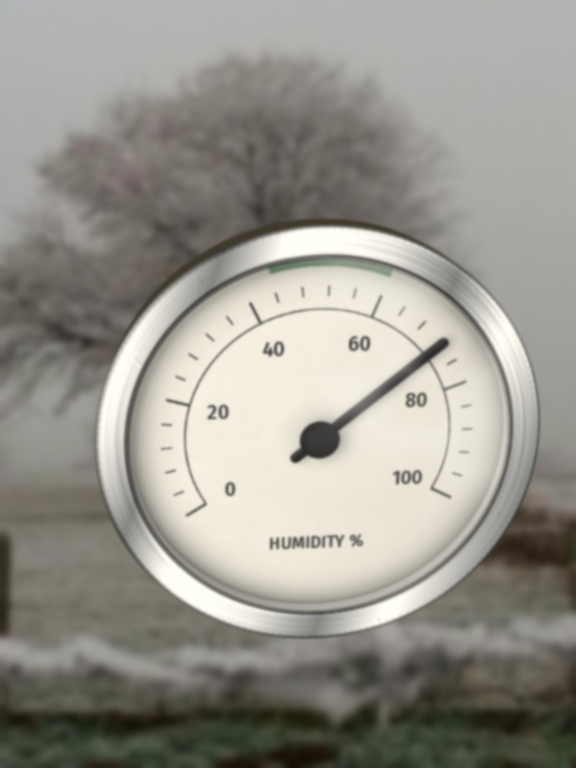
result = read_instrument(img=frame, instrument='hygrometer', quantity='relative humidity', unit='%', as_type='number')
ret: 72 %
